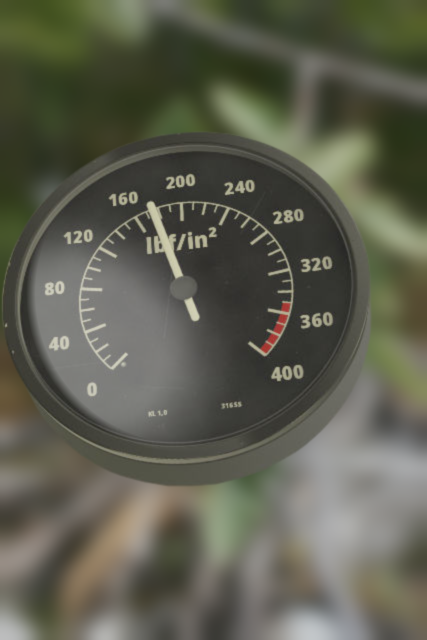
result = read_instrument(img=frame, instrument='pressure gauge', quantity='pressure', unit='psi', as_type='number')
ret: 175 psi
